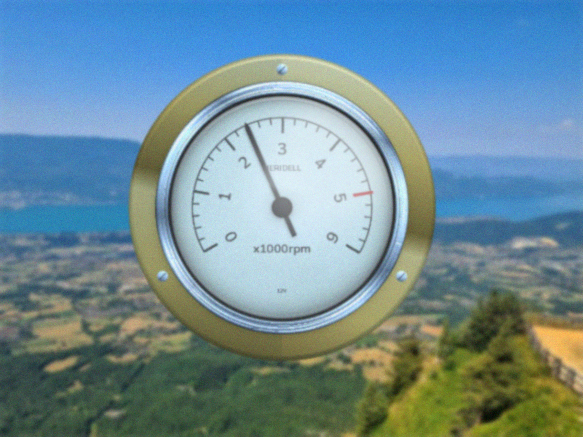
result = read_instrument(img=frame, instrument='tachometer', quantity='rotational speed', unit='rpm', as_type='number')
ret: 2400 rpm
